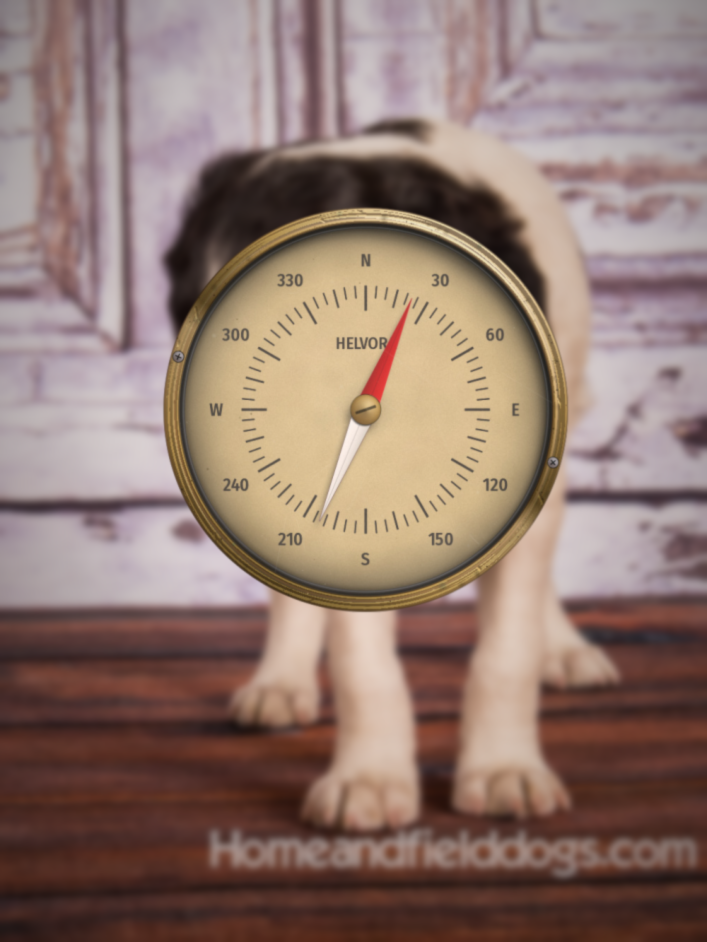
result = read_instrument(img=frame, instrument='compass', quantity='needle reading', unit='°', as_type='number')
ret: 22.5 °
